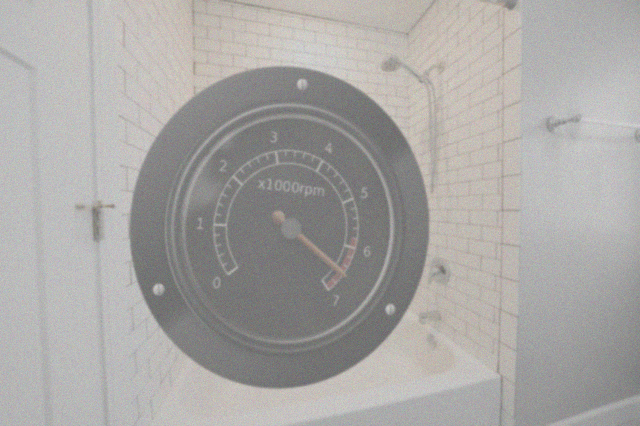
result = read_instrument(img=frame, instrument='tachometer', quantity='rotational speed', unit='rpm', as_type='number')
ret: 6600 rpm
